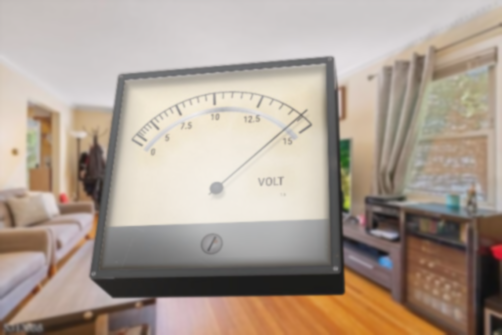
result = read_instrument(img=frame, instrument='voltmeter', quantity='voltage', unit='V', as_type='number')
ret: 14.5 V
